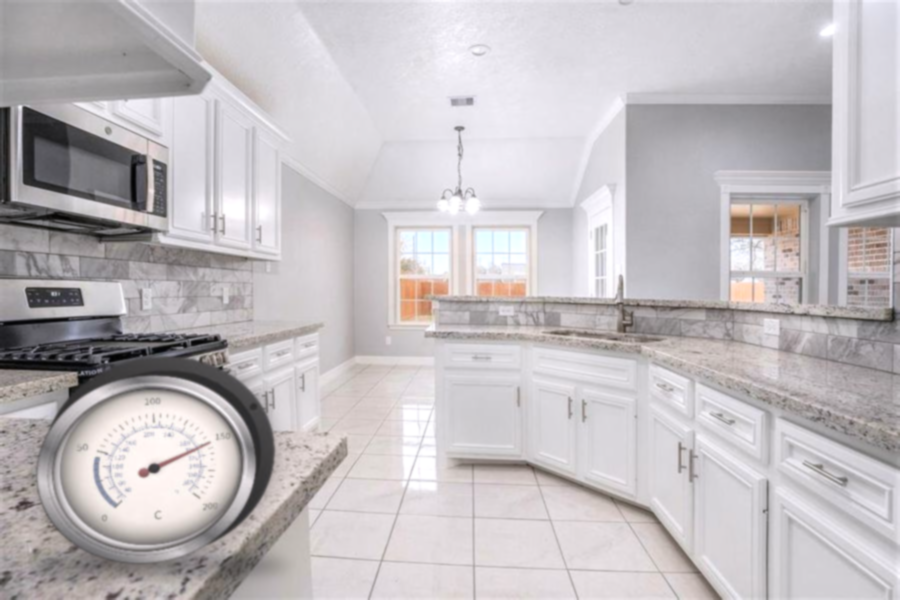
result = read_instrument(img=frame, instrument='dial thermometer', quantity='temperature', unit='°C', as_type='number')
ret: 150 °C
